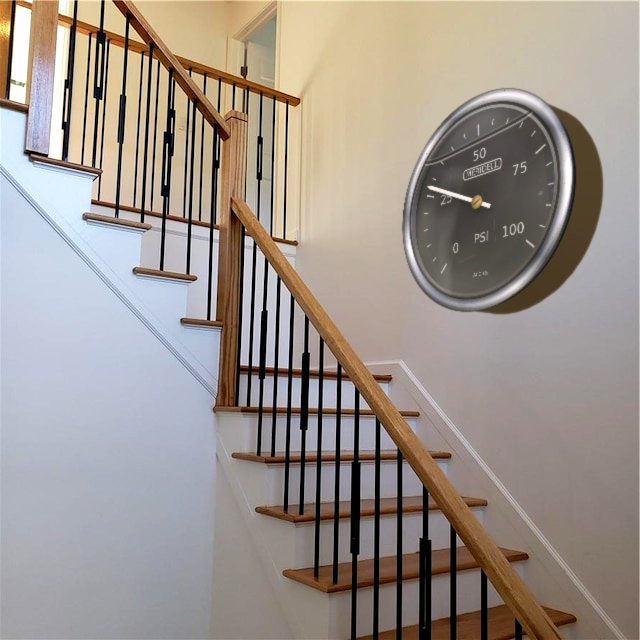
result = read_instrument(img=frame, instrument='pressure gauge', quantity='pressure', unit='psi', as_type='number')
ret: 27.5 psi
